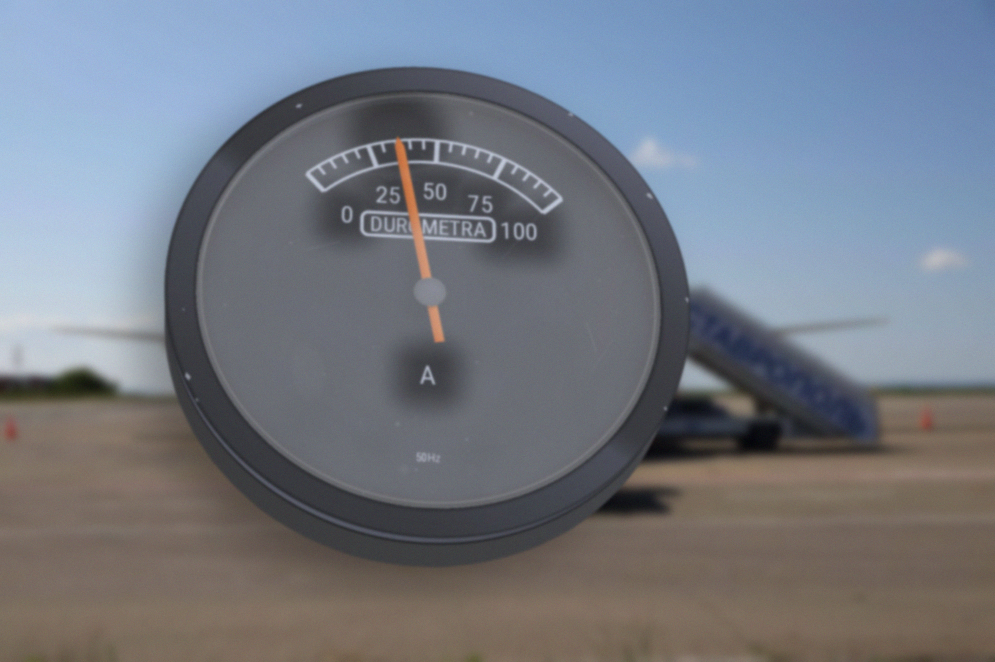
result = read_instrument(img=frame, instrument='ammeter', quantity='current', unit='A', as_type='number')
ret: 35 A
